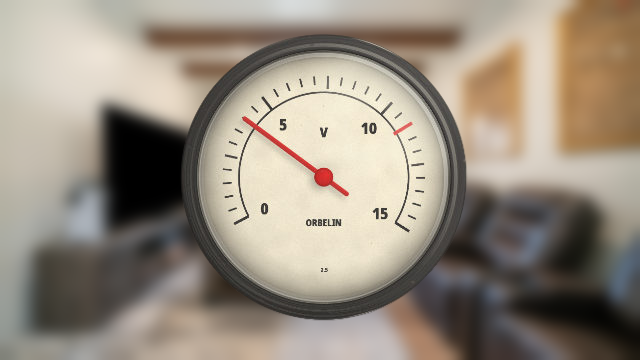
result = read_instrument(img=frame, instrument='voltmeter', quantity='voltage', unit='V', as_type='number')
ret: 4 V
